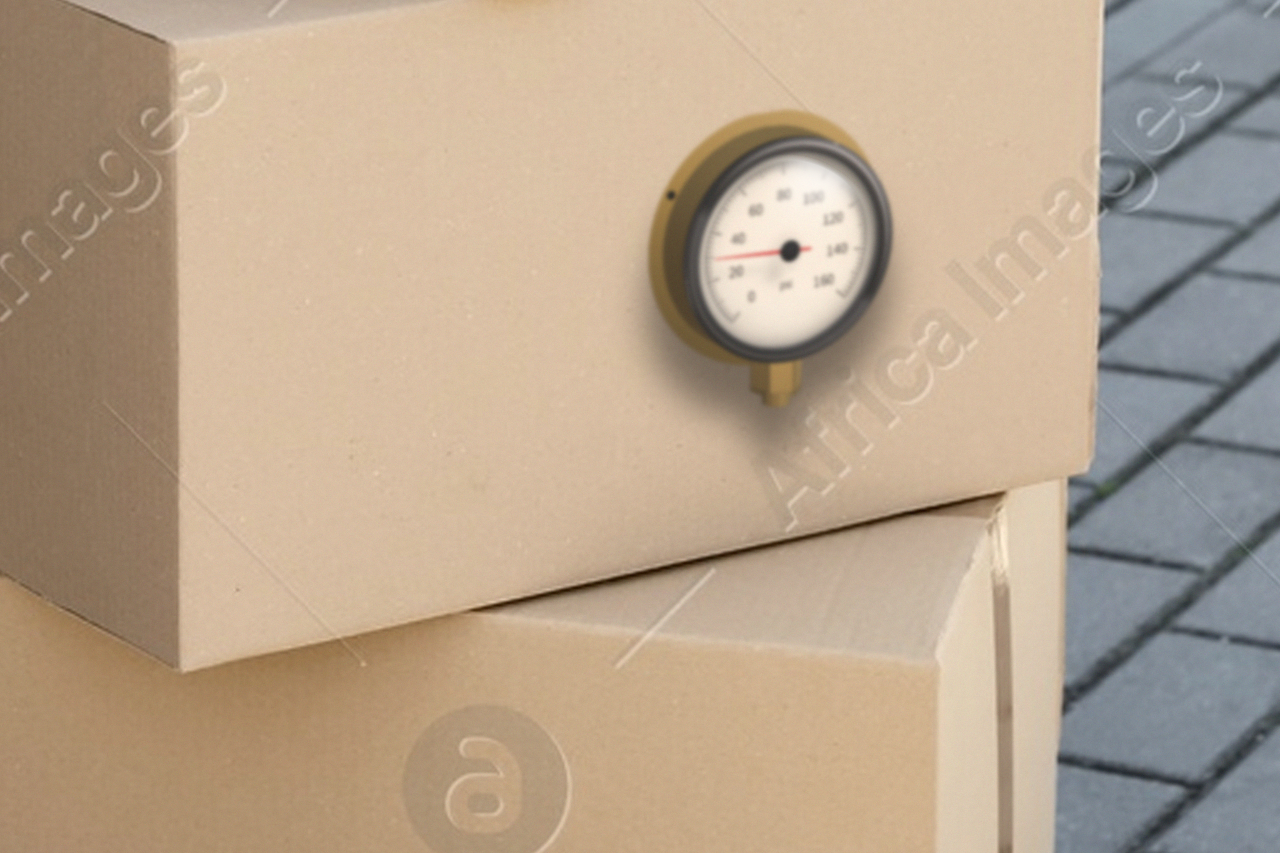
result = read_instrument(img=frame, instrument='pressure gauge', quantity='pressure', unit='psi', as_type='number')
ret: 30 psi
